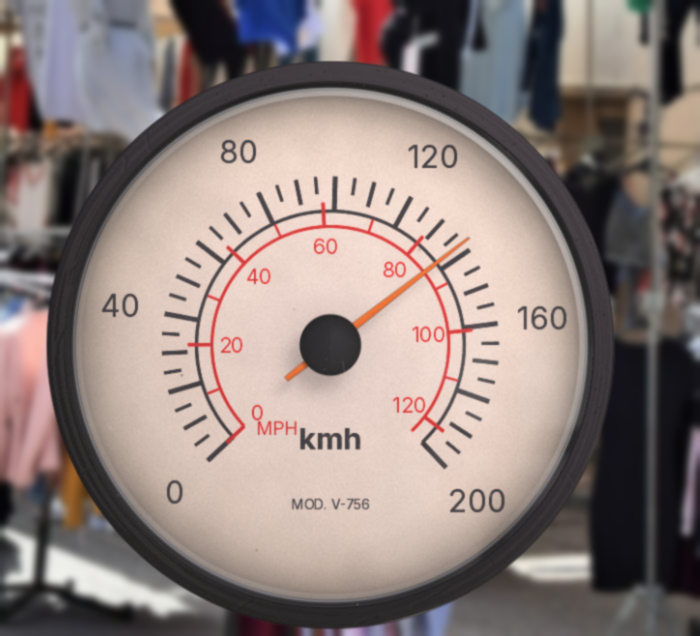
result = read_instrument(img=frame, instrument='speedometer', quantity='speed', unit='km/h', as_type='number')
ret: 137.5 km/h
